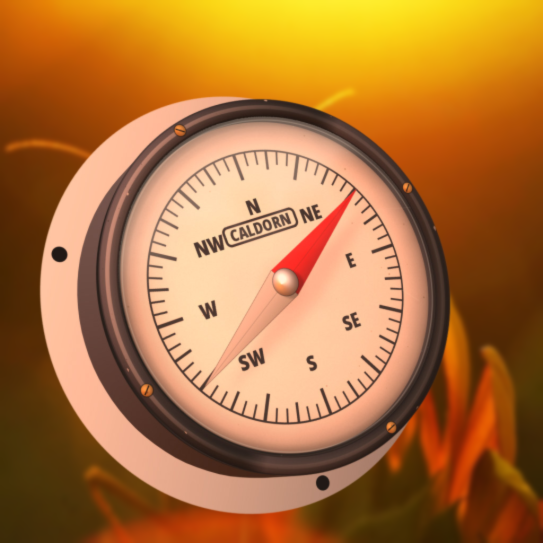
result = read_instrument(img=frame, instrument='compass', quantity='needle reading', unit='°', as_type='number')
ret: 60 °
